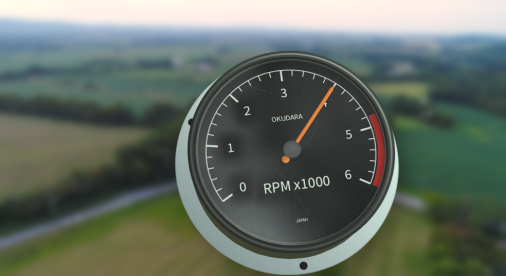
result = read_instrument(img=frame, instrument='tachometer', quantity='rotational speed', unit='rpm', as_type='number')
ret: 4000 rpm
